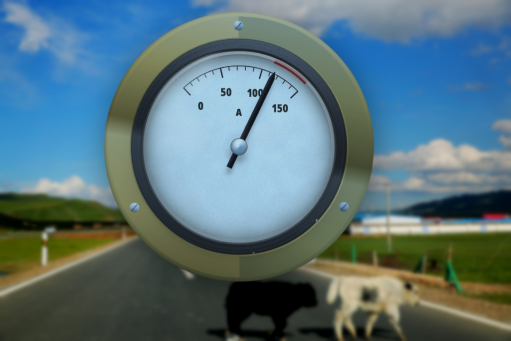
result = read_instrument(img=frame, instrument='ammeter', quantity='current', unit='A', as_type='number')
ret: 115 A
